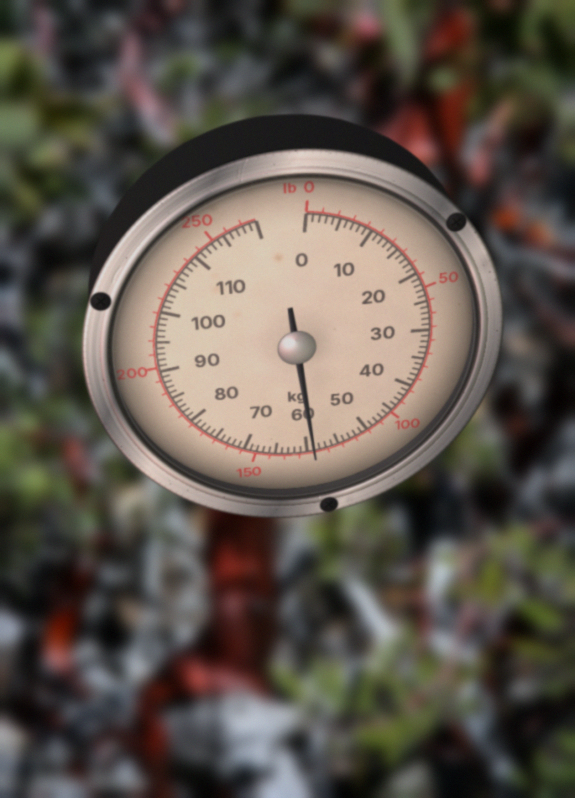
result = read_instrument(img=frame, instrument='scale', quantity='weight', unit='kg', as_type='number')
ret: 59 kg
